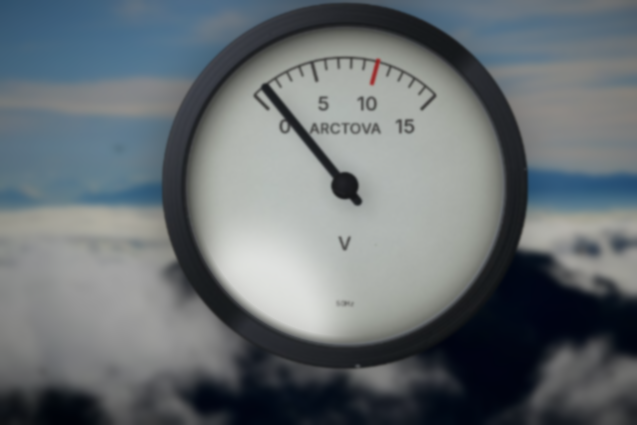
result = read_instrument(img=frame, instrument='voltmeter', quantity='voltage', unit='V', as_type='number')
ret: 1 V
